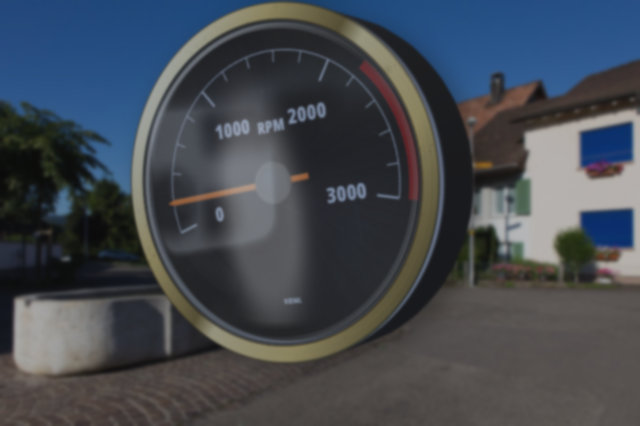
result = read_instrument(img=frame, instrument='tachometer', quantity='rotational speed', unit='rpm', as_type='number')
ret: 200 rpm
